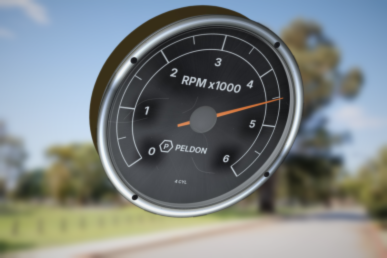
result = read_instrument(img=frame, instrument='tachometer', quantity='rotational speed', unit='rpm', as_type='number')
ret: 4500 rpm
